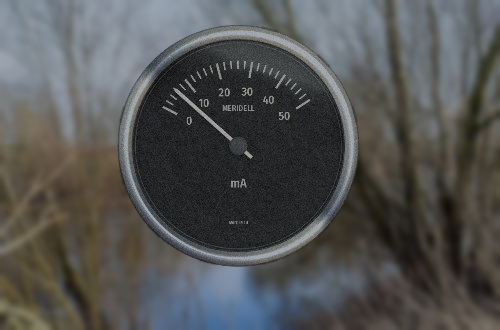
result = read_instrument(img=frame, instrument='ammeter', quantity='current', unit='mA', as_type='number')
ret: 6 mA
